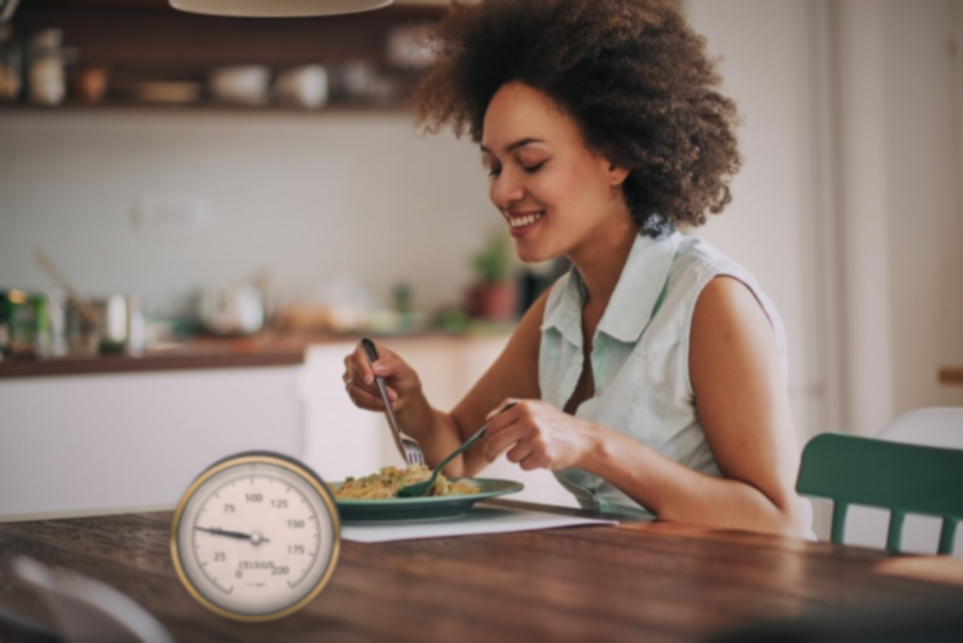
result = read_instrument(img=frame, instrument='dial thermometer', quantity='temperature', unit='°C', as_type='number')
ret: 50 °C
